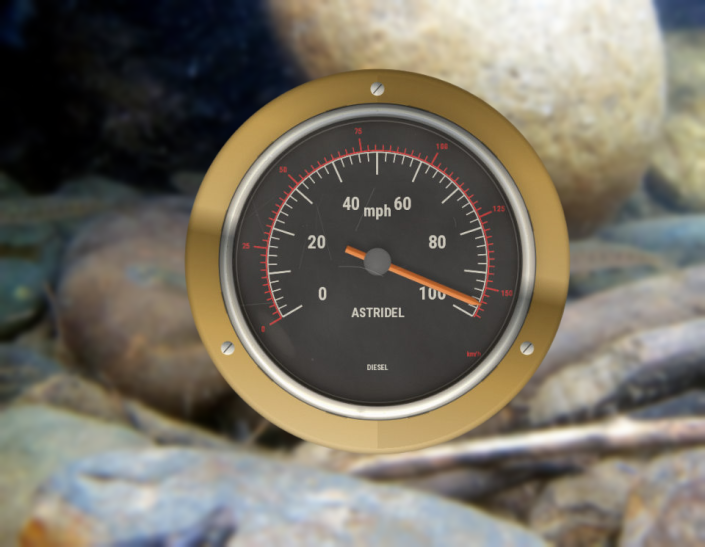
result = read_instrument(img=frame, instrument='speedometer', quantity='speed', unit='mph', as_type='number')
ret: 97 mph
